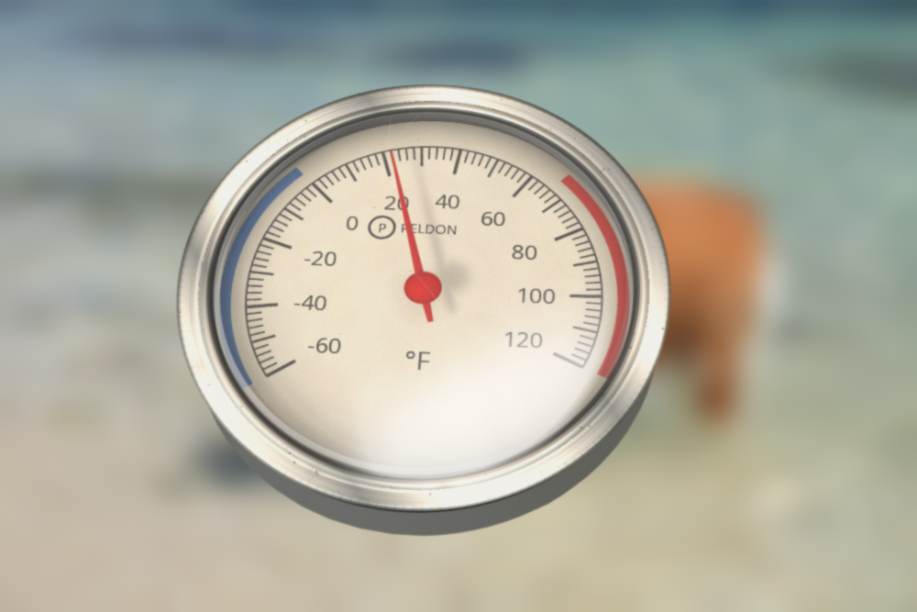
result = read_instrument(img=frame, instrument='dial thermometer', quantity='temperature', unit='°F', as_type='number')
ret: 22 °F
